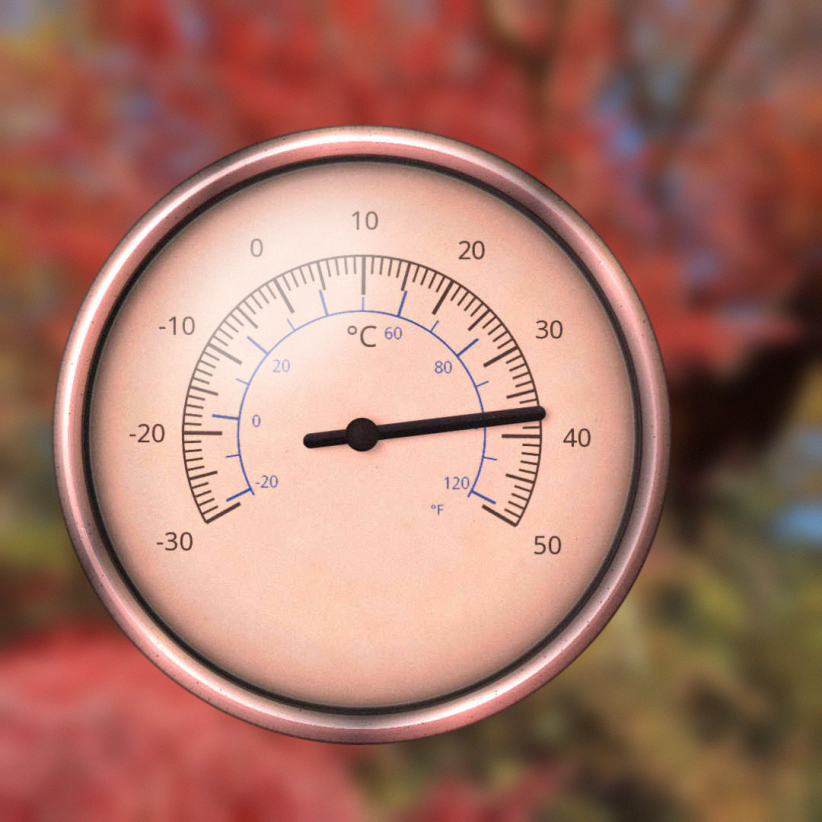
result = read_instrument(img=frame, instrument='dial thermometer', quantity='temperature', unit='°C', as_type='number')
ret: 37.5 °C
